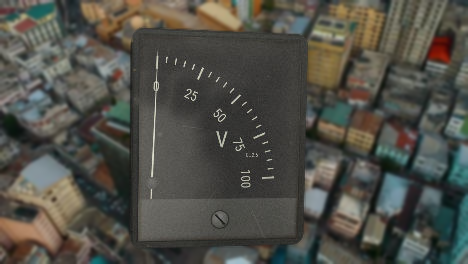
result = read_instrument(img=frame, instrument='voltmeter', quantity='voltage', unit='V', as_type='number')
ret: 0 V
